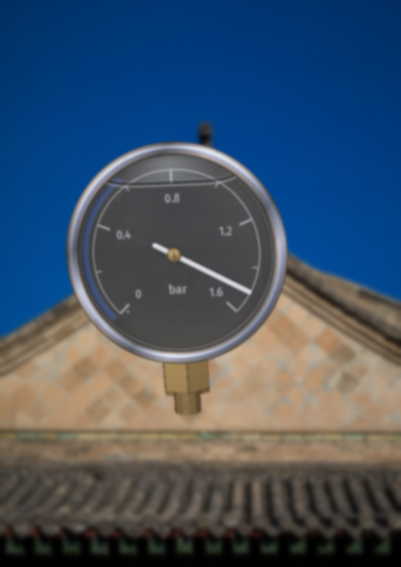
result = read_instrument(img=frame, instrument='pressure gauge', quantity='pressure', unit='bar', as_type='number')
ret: 1.5 bar
